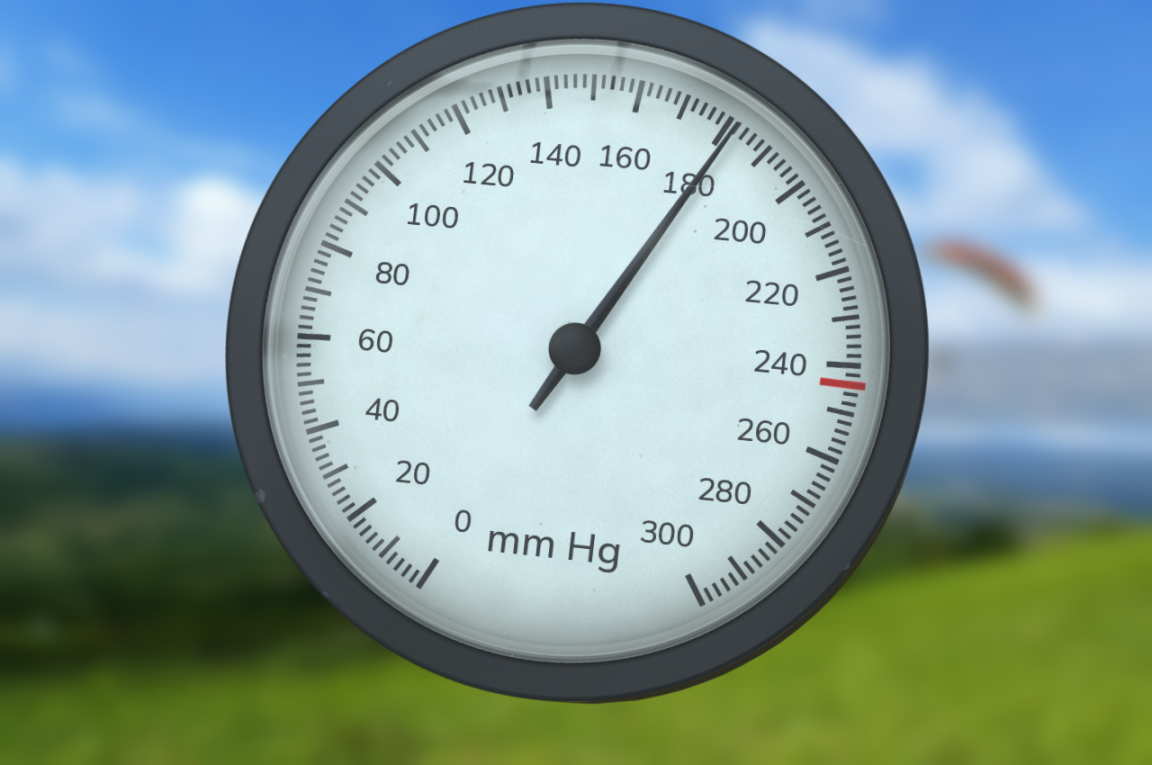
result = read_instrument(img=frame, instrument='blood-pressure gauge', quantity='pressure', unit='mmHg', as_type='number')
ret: 182 mmHg
